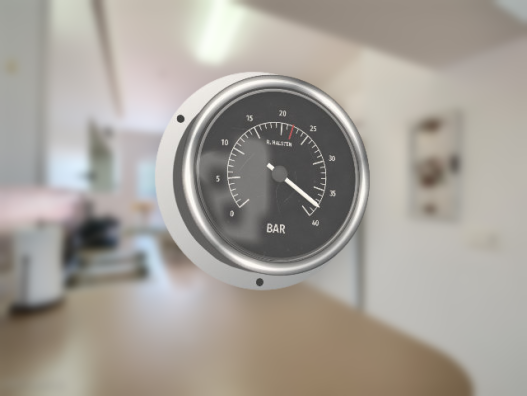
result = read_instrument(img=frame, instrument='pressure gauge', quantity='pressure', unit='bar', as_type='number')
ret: 38 bar
